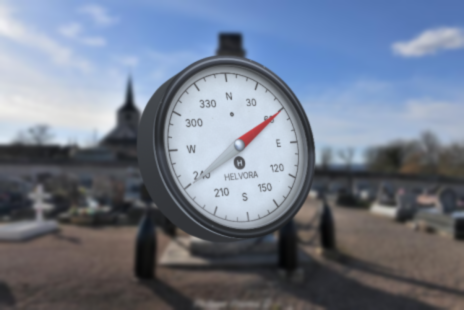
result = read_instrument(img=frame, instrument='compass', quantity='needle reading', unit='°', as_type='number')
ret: 60 °
